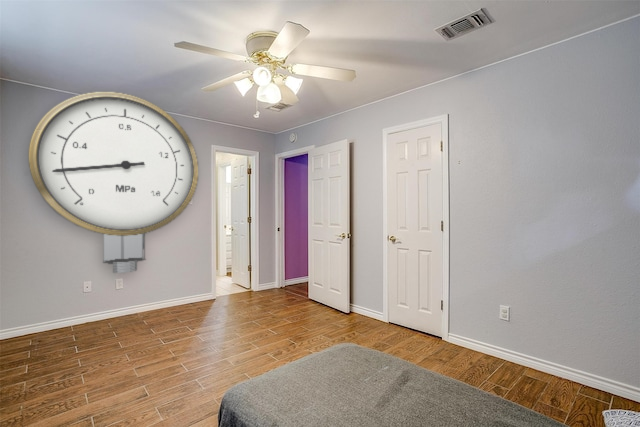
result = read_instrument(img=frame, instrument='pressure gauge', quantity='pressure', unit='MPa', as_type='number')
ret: 0.2 MPa
